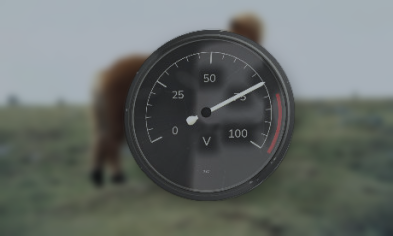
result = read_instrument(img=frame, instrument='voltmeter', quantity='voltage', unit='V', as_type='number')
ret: 75 V
